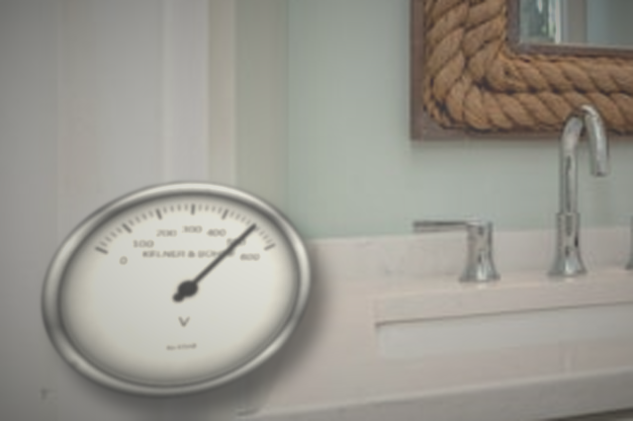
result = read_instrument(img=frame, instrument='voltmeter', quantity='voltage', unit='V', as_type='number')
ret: 500 V
